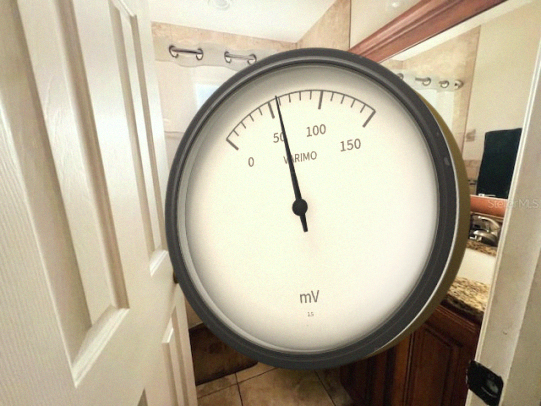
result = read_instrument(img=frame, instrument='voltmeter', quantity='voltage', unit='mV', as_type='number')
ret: 60 mV
